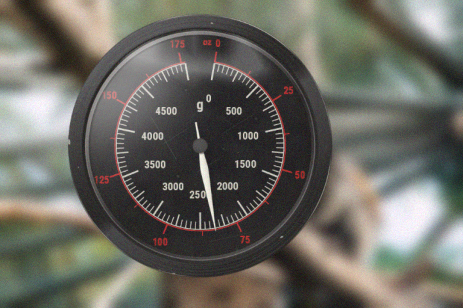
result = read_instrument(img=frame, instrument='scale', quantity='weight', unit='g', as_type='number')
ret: 2350 g
